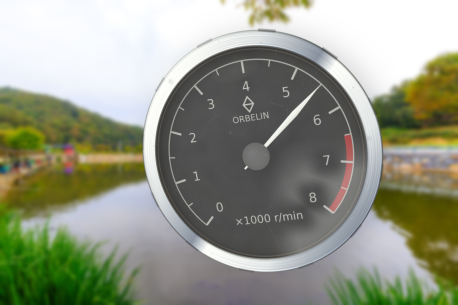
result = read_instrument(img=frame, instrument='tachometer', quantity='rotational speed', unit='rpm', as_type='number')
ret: 5500 rpm
